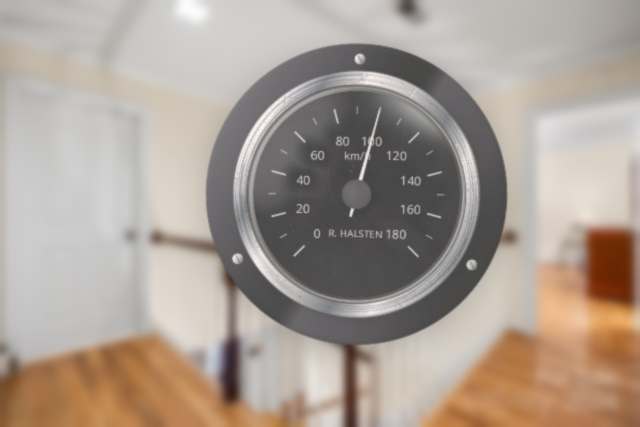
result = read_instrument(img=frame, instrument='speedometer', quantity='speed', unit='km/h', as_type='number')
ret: 100 km/h
